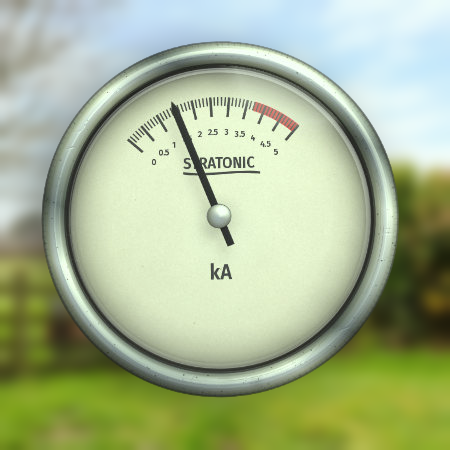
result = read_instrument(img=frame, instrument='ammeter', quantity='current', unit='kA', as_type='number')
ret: 1.5 kA
